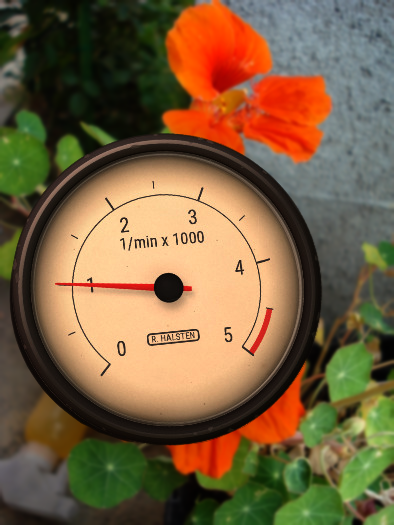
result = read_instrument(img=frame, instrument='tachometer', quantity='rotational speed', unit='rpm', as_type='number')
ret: 1000 rpm
